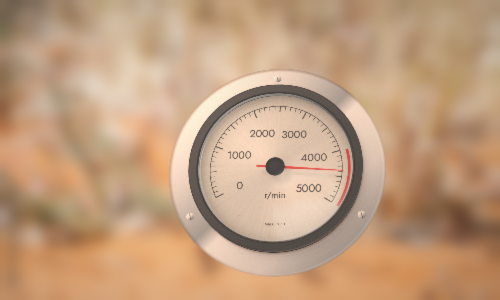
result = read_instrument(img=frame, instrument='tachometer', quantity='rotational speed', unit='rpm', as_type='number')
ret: 4400 rpm
